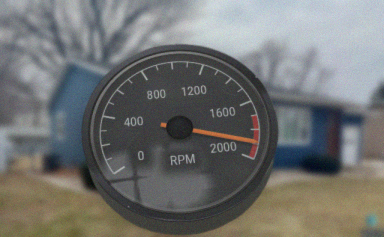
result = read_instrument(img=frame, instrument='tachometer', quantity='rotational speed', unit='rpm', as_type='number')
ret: 1900 rpm
